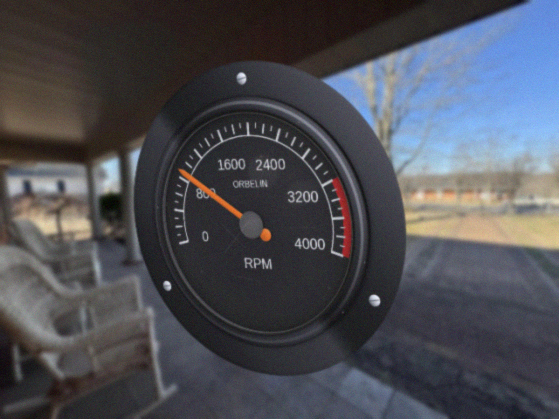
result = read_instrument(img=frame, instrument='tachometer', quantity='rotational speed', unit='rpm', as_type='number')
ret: 900 rpm
